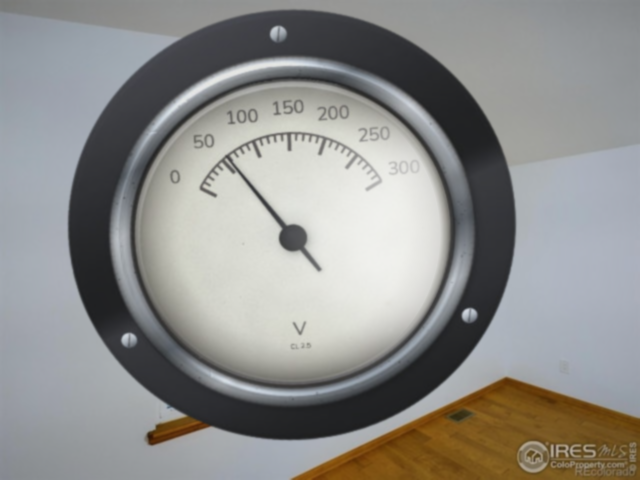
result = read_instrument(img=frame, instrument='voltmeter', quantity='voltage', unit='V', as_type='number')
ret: 60 V
